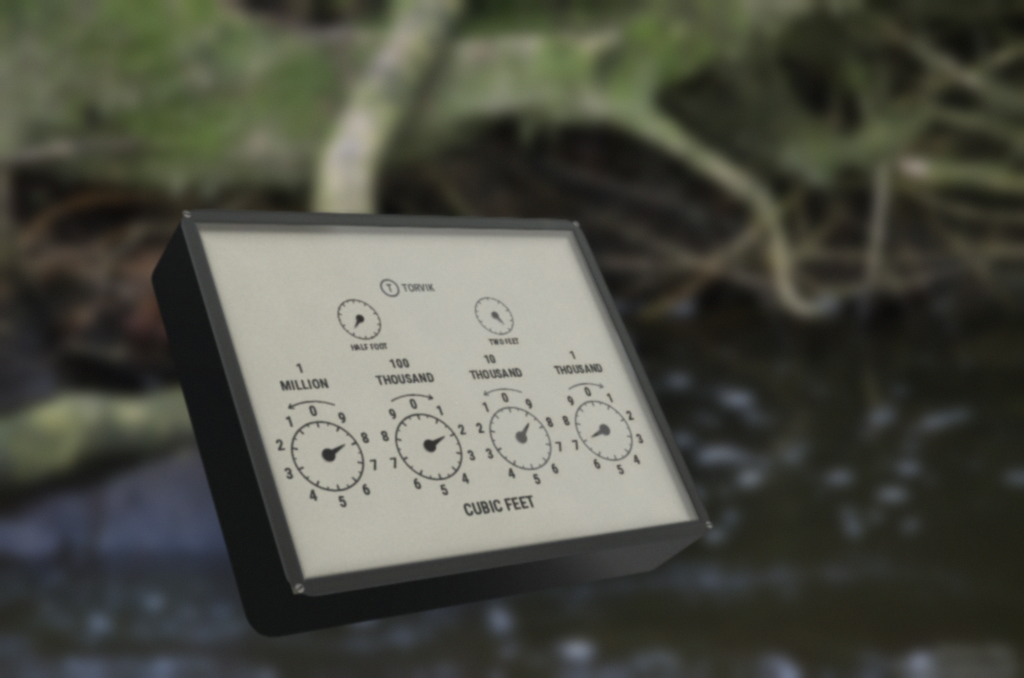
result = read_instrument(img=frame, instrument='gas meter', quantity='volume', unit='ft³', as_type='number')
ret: 818700 ft³
